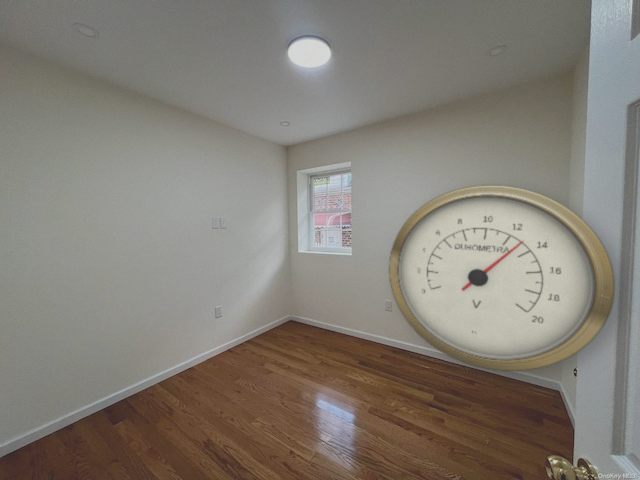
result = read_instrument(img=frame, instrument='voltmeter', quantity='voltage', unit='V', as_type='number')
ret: 13 V
